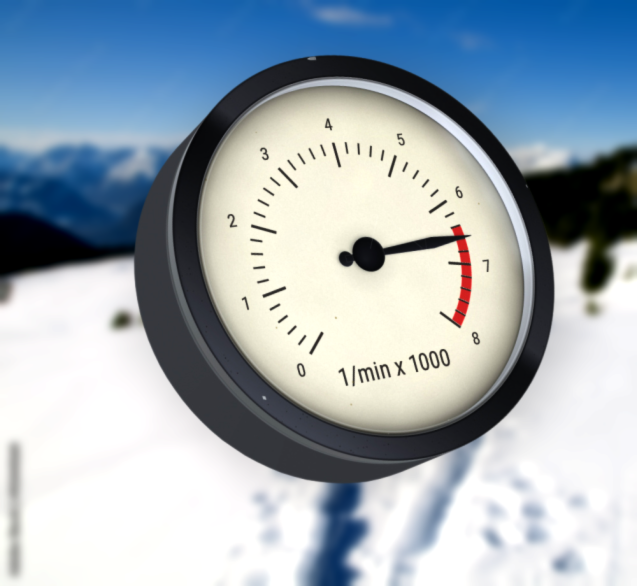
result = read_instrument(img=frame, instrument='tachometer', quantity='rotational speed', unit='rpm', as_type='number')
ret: 6600 rpm
